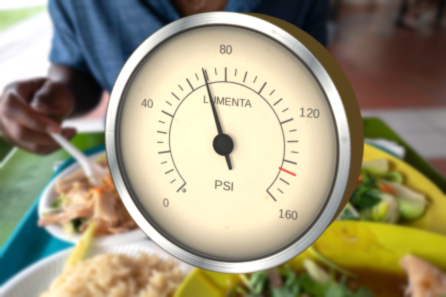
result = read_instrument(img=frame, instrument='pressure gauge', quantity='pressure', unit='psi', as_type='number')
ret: 70 psi
